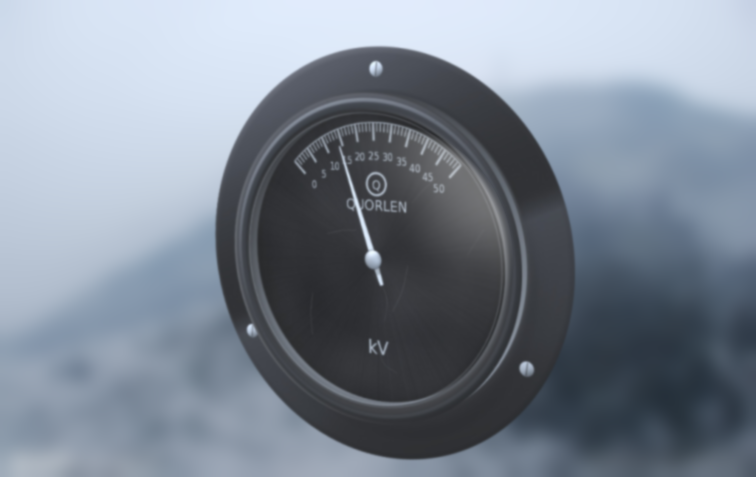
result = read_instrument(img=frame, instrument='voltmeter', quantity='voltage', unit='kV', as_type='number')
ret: 15 kV
